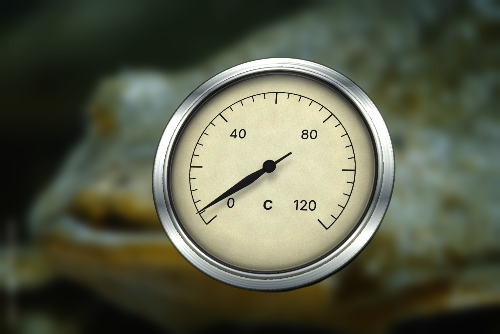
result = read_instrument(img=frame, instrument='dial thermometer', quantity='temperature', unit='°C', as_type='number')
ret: 4 °C
